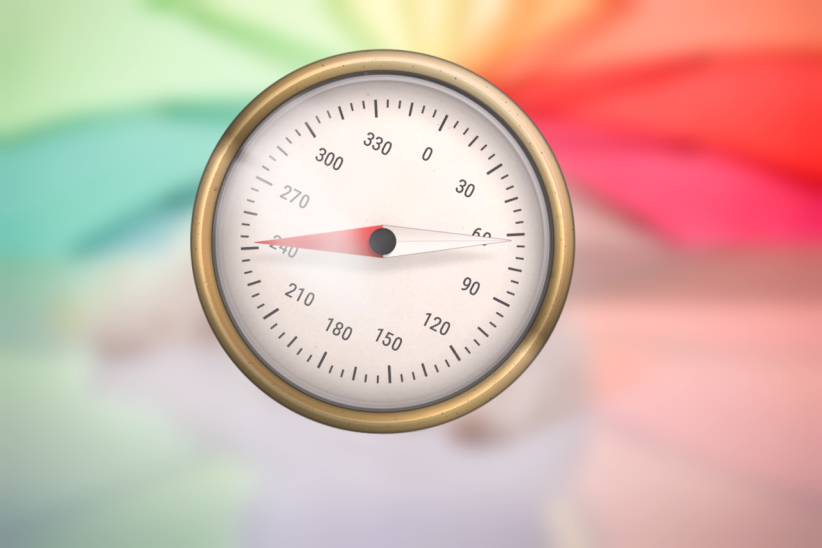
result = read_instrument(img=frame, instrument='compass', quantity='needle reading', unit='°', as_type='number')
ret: 242.5 °
